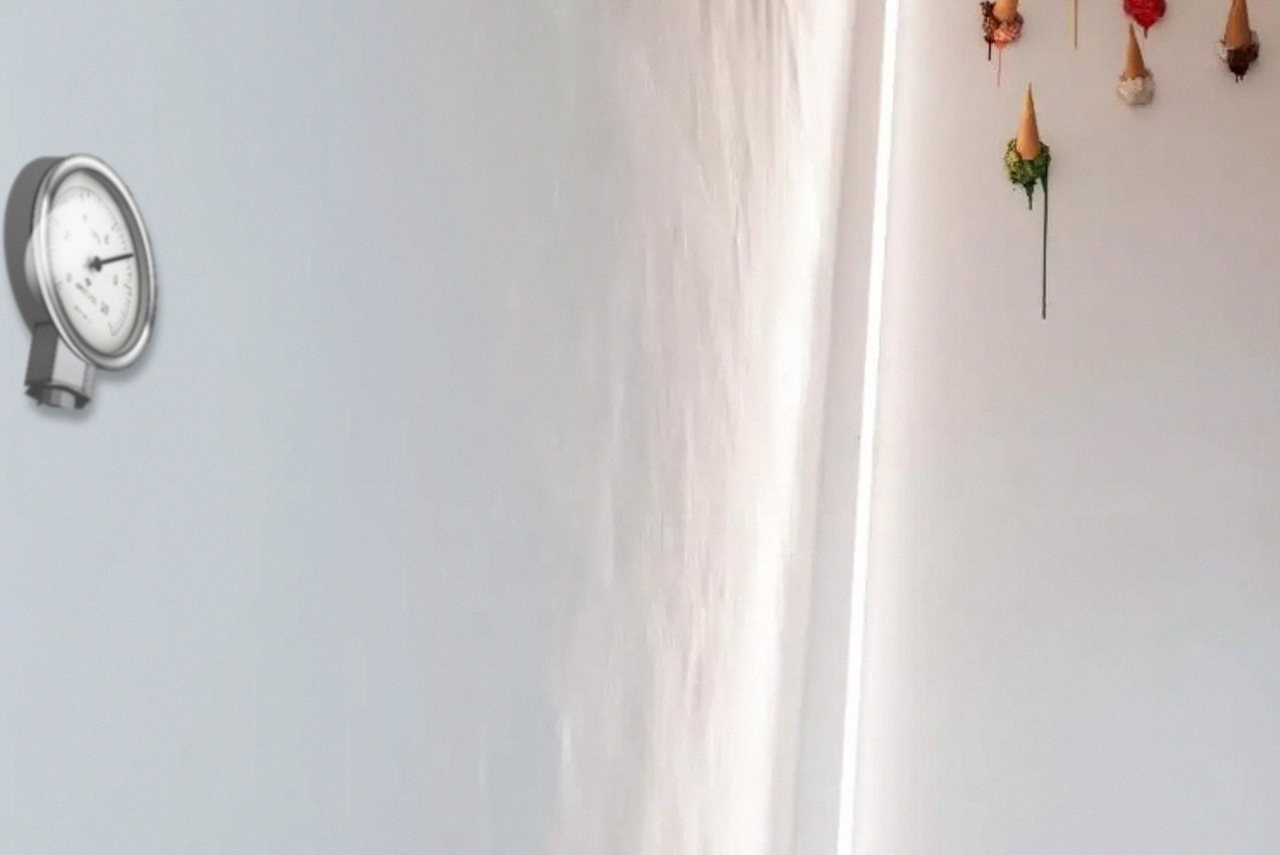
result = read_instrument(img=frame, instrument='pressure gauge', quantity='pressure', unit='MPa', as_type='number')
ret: 7 MPa
